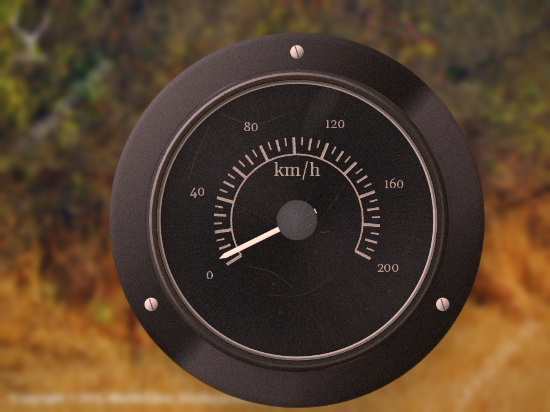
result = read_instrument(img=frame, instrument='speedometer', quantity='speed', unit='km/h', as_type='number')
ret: 5 km/h
